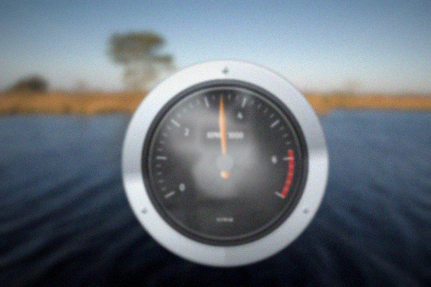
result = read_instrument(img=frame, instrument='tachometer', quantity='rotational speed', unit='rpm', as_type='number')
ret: 3400 rpm
